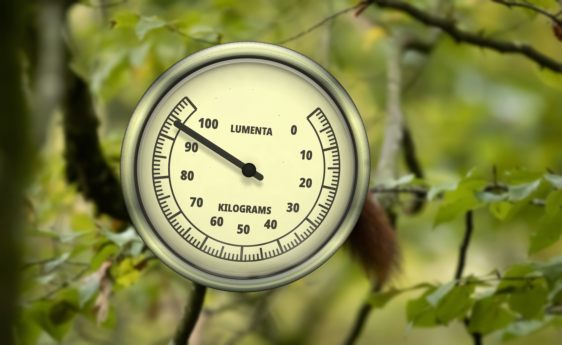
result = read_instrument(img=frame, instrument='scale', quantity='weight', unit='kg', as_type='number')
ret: 94 kg
